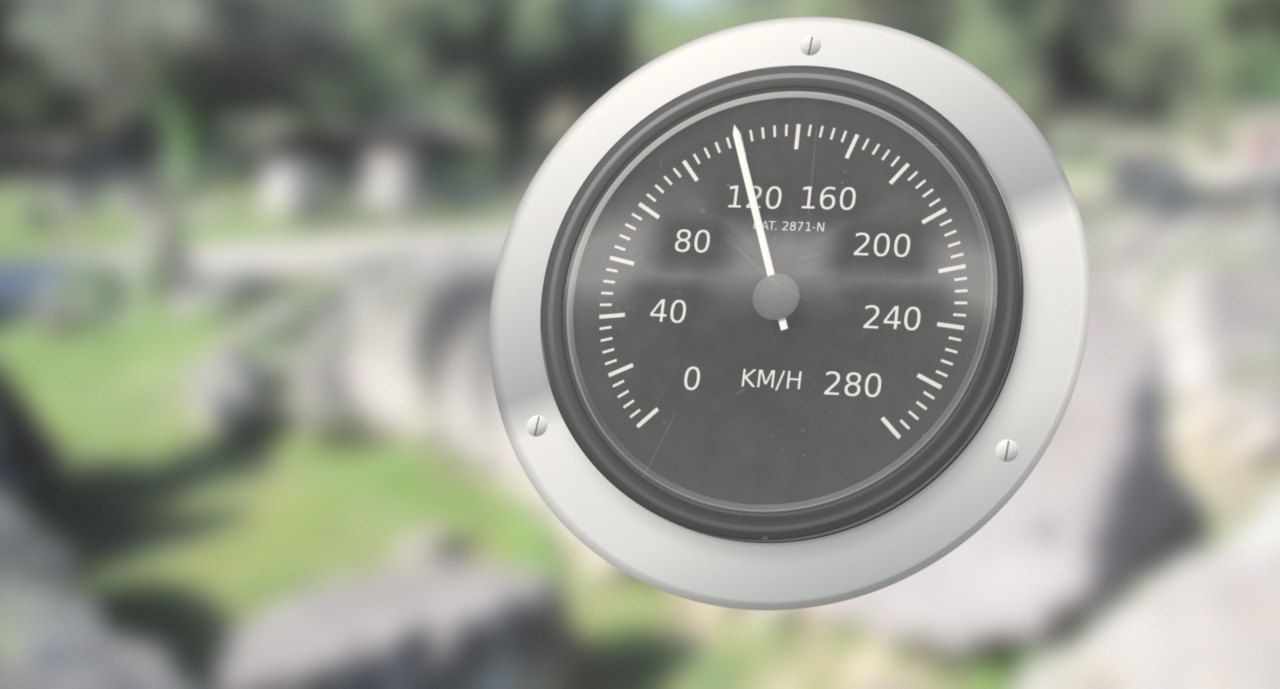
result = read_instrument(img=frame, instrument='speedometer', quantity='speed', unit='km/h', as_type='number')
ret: 120 km/h
